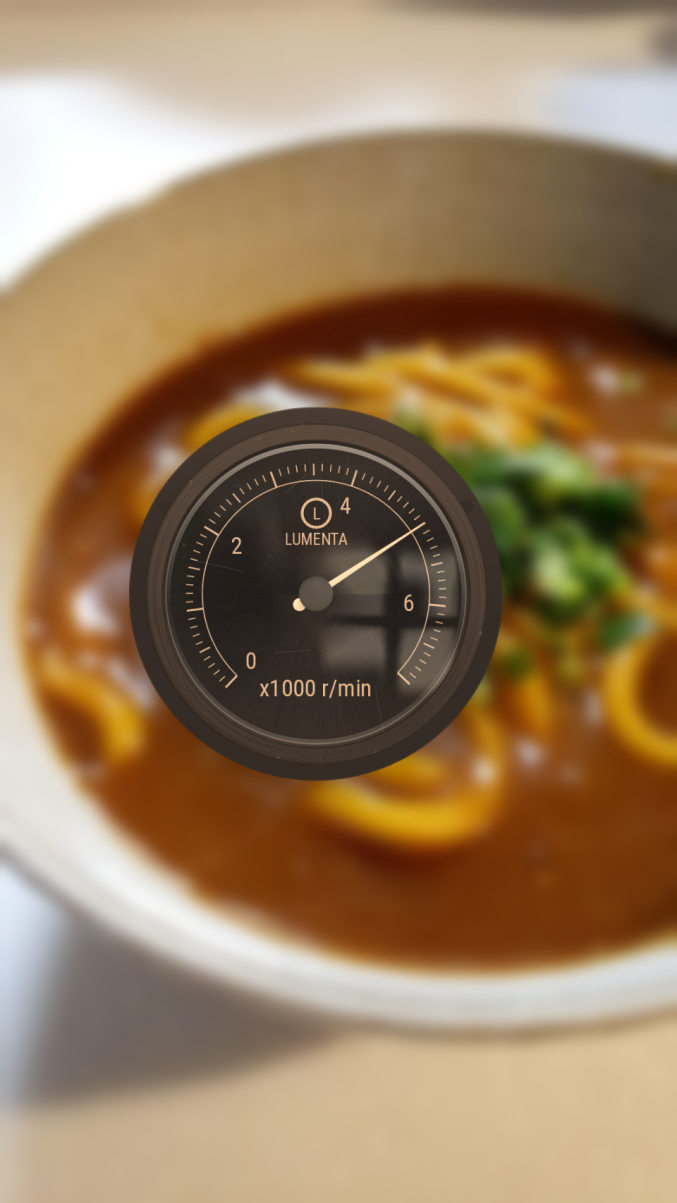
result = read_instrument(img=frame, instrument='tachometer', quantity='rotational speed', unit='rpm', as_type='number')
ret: 5000 rpm
